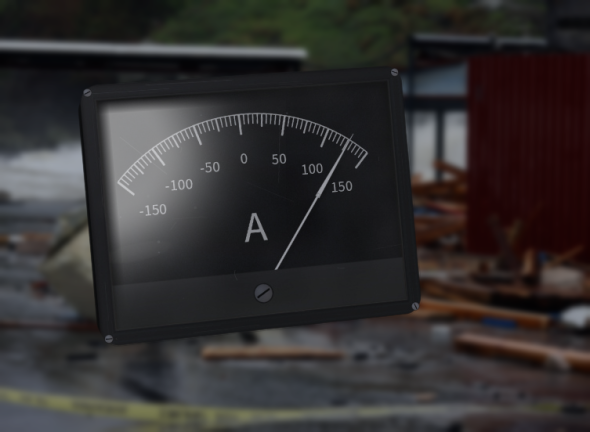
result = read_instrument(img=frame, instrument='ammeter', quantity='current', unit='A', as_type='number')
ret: 125 A
